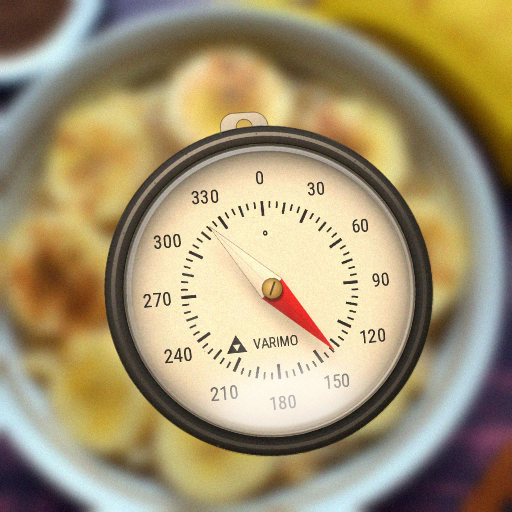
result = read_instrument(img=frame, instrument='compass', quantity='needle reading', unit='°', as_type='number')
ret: 140 °
